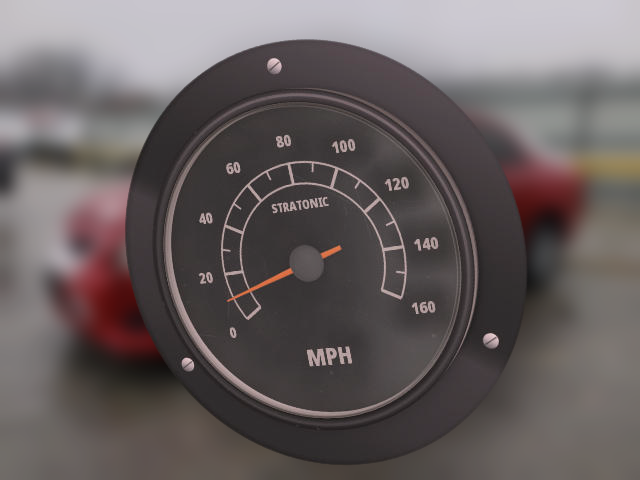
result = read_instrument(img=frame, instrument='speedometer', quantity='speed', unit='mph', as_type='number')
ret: 10 mph
